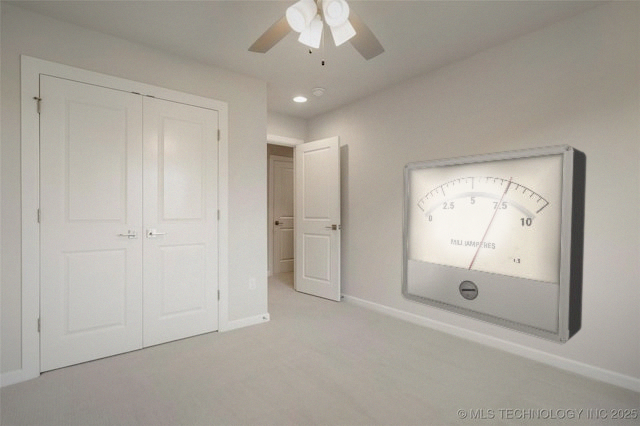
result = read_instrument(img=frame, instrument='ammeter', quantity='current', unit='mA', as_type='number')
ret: 7.5 mA
